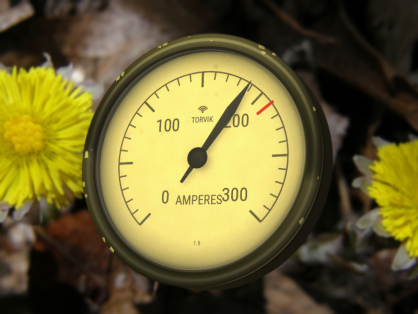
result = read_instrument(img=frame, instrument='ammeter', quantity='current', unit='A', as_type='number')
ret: 190 A
